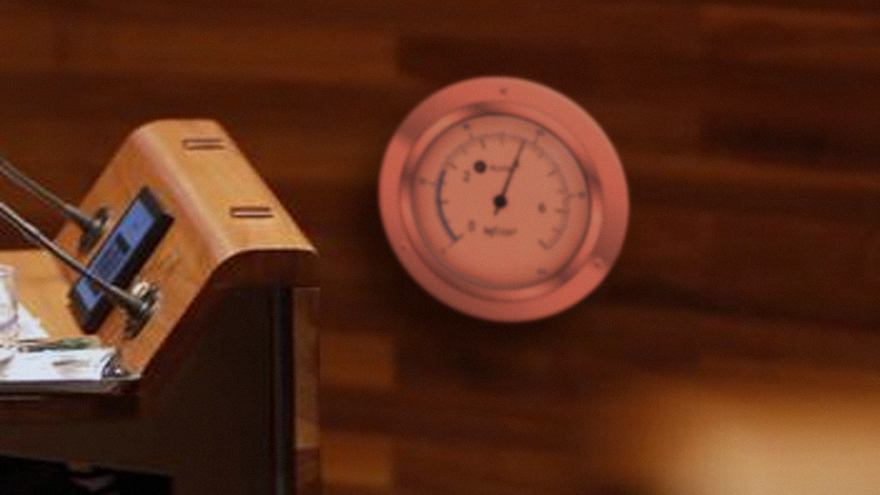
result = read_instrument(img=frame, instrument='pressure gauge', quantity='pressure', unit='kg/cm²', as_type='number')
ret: 4 kg/cm²
